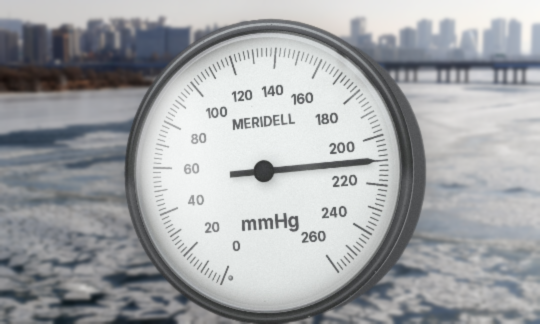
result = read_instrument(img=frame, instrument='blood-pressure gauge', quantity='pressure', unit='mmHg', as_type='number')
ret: 210 mmHg
